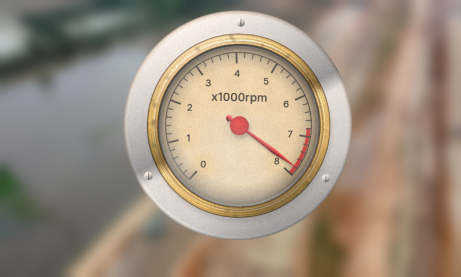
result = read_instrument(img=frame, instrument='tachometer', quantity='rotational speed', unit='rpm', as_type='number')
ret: 7800 rpm
